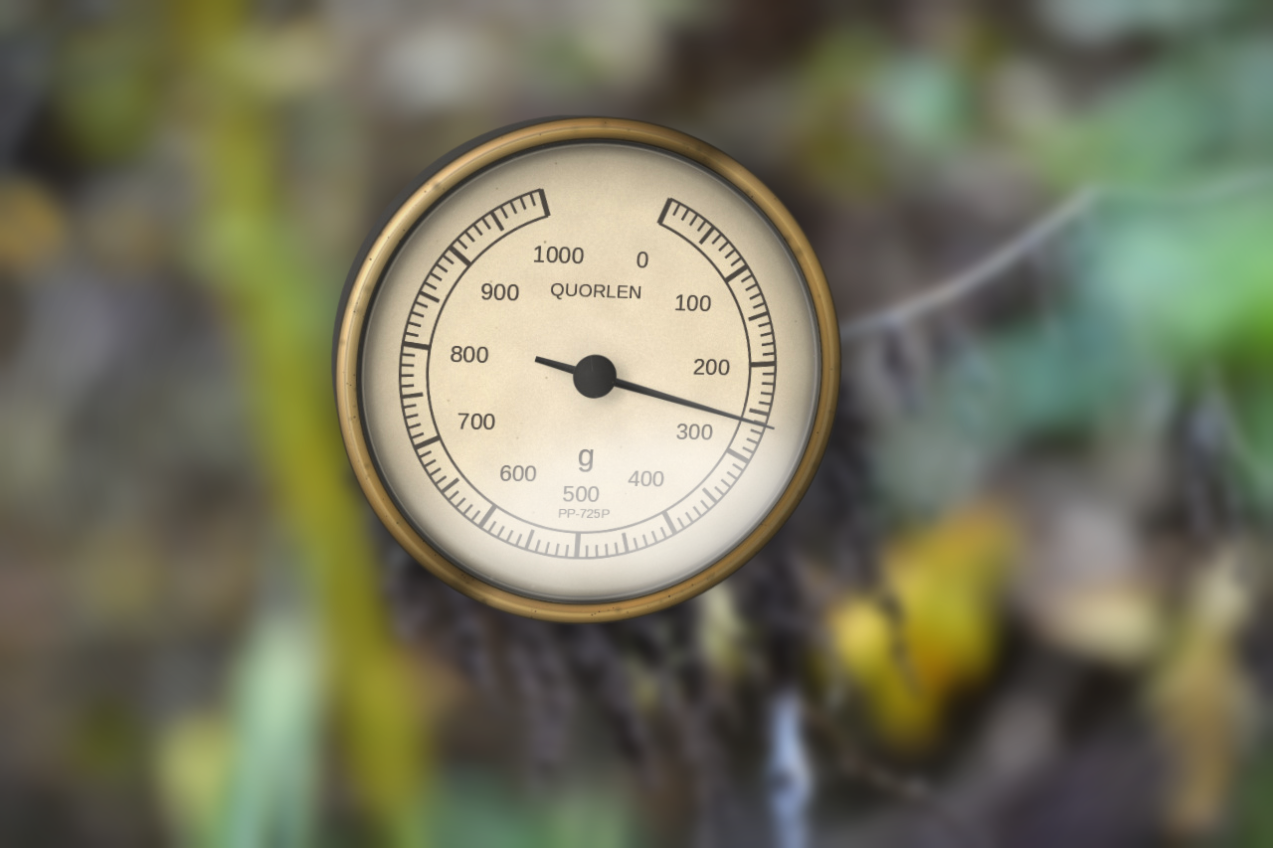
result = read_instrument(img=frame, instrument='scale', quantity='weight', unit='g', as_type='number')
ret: 260 g
